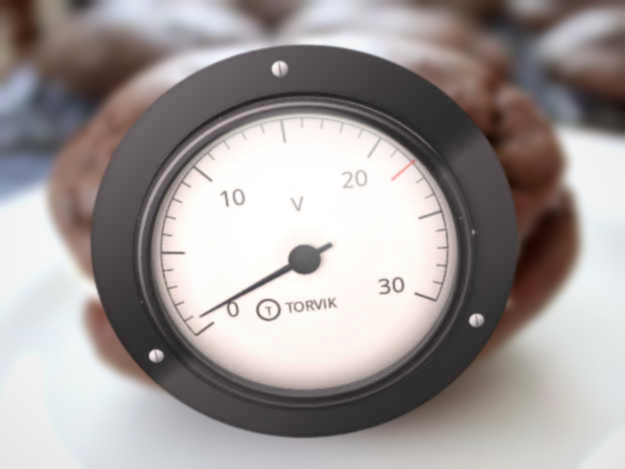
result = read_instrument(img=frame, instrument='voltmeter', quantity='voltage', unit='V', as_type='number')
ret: 1 V
